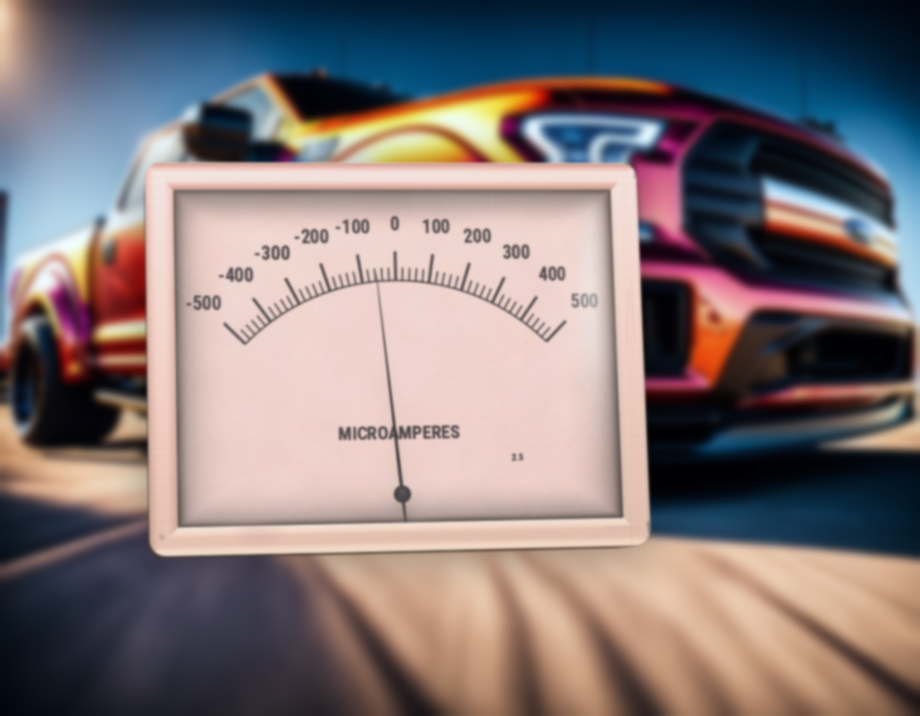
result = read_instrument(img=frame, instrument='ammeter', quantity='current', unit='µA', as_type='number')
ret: -60 µA
